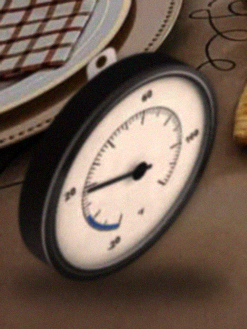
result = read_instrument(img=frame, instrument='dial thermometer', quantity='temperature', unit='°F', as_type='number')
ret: 20 °F
